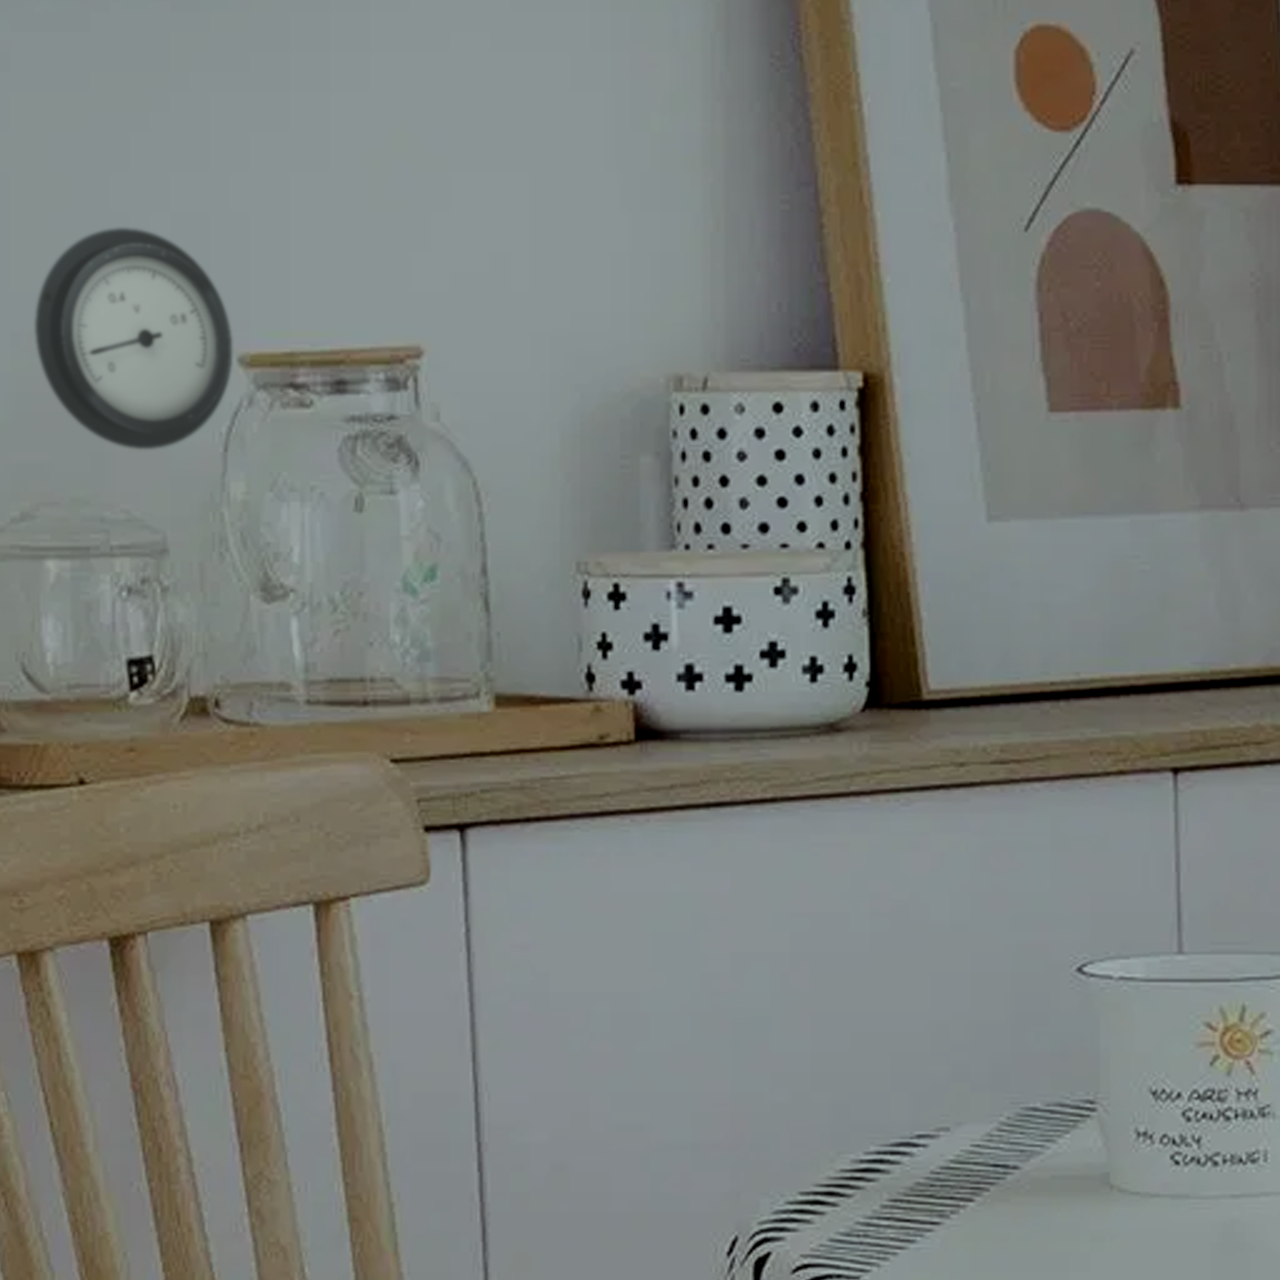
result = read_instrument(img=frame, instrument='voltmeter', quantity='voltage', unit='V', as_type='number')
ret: 0.1 V
